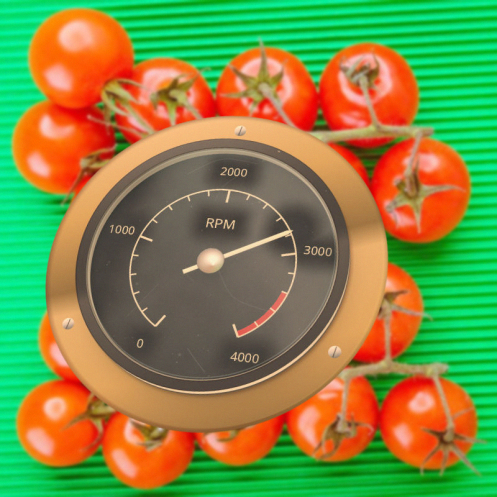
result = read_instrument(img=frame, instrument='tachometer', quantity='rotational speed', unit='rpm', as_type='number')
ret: 2800 rpm
